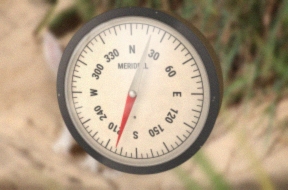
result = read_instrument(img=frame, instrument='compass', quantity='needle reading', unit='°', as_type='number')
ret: 200 °
